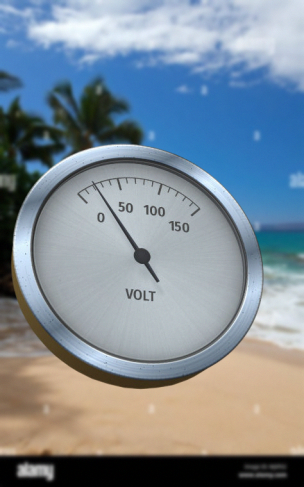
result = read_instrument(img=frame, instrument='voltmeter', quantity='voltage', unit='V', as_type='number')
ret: 20 V
